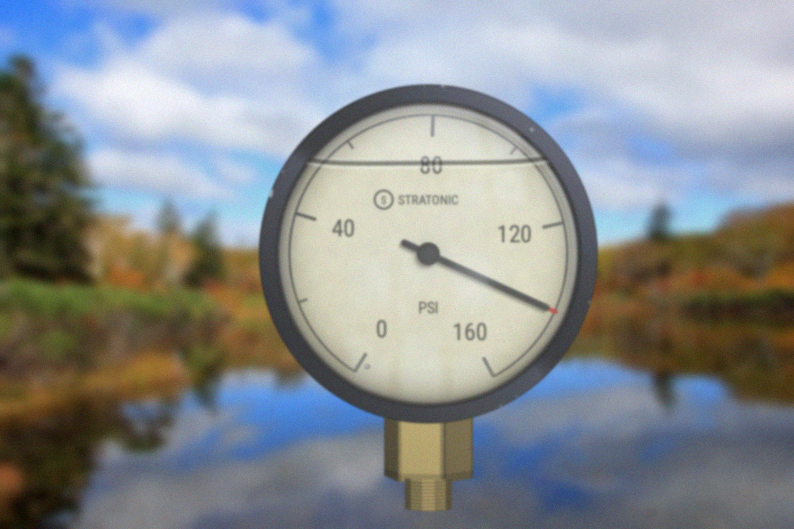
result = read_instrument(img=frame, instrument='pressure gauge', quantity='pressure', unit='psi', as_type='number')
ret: 140 psi
